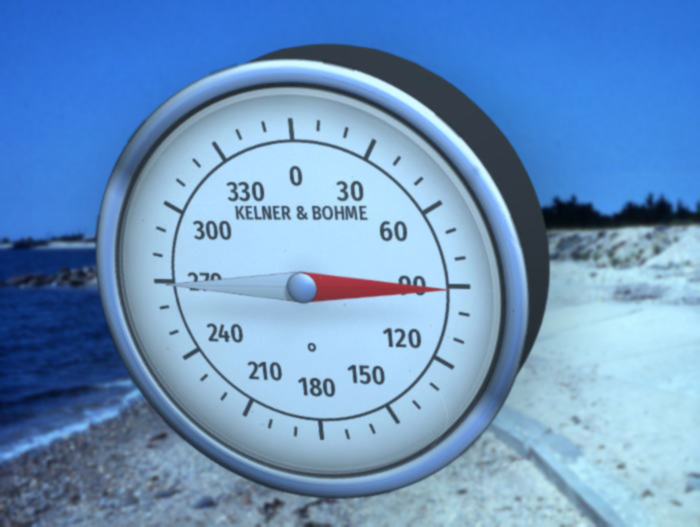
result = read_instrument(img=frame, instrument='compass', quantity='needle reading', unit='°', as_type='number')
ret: 90 °
